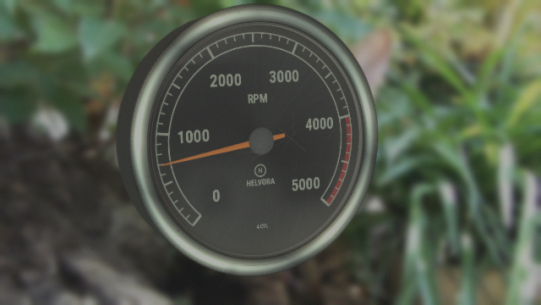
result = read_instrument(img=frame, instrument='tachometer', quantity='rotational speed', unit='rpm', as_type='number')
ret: 700 rpm
